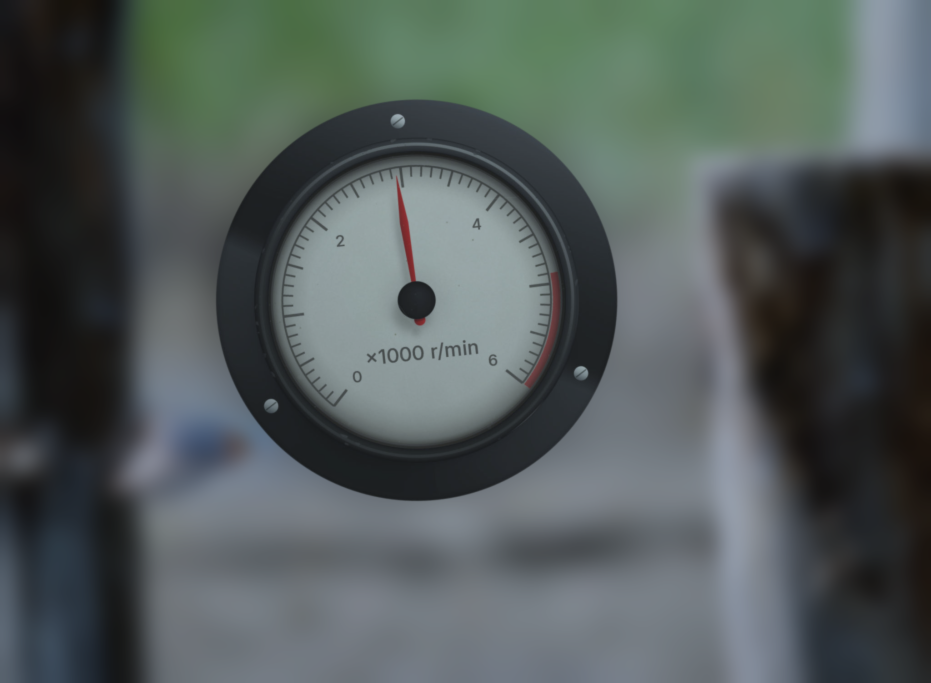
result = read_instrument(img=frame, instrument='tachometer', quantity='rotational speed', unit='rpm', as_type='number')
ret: 2950 rpm
